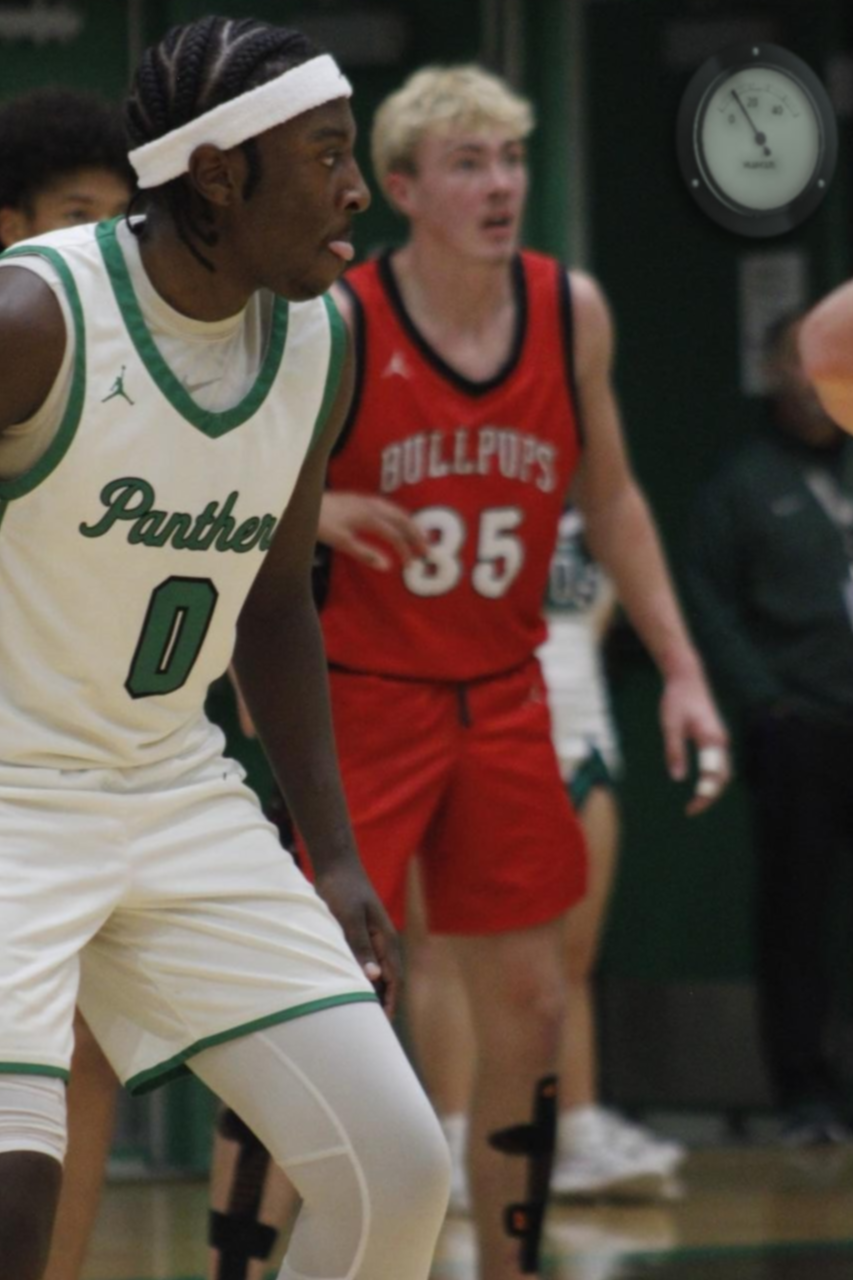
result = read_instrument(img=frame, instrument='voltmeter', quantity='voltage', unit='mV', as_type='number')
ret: 10 mV
